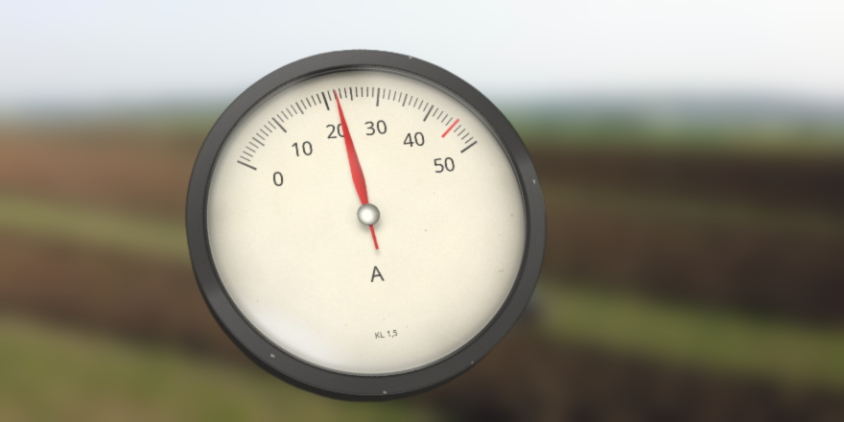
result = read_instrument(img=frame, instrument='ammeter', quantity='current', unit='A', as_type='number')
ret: 22 A
